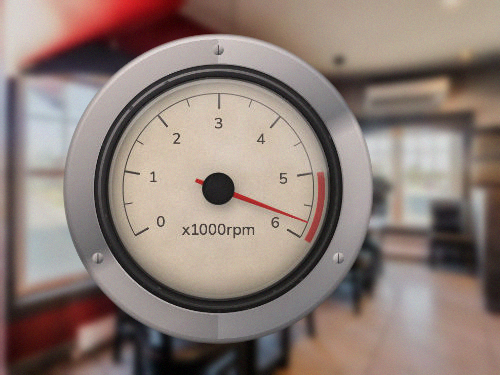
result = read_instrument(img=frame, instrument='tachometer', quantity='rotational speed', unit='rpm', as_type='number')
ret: 5750 rpm
